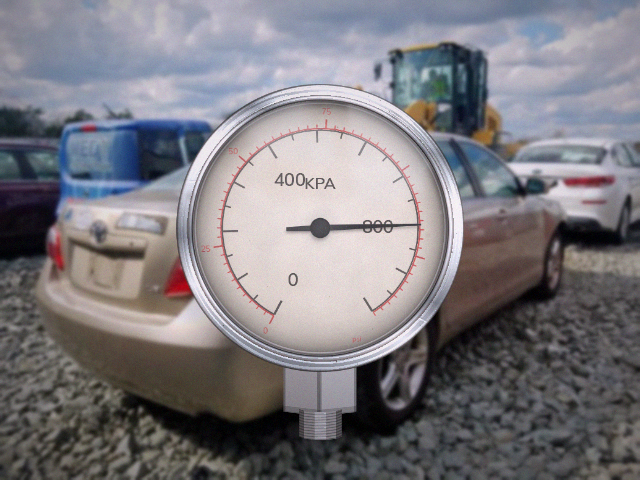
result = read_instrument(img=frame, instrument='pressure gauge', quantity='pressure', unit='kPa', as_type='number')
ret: 800 kPa
